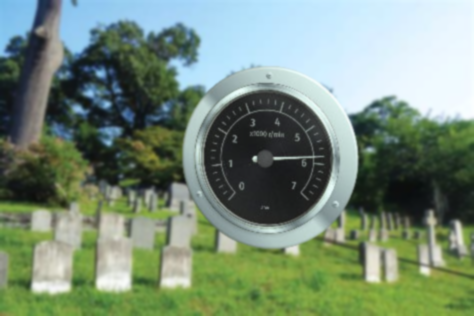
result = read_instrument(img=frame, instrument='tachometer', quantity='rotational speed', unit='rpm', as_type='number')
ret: 5800 rpm
